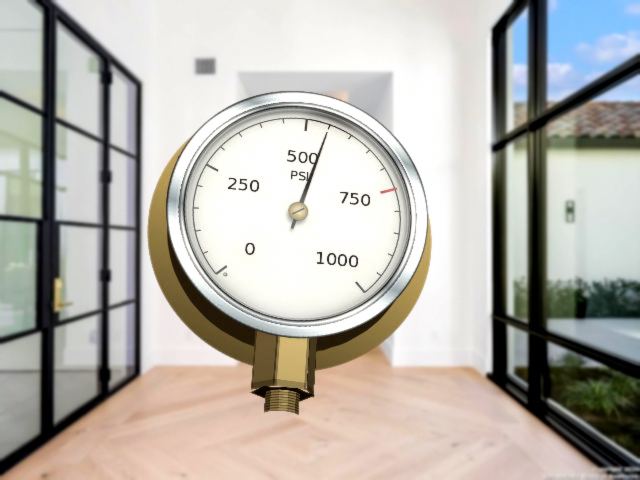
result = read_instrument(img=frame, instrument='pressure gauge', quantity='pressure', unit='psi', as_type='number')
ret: 550 psi
